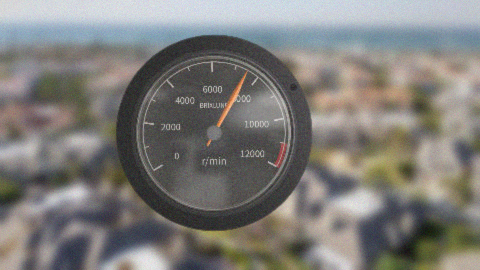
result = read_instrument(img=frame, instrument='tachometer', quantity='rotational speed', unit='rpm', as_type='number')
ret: 7500 rpm
